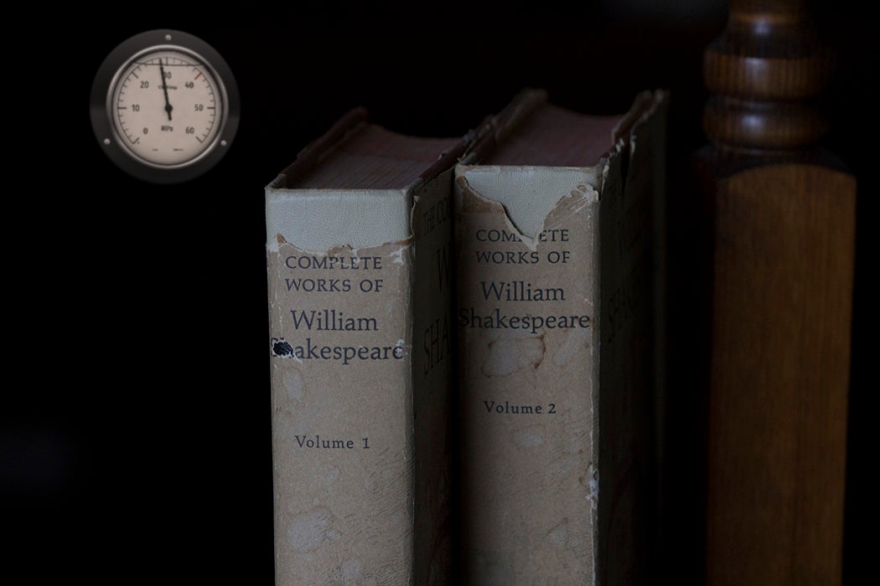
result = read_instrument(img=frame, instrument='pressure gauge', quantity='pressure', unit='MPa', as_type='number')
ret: 28 MPa
